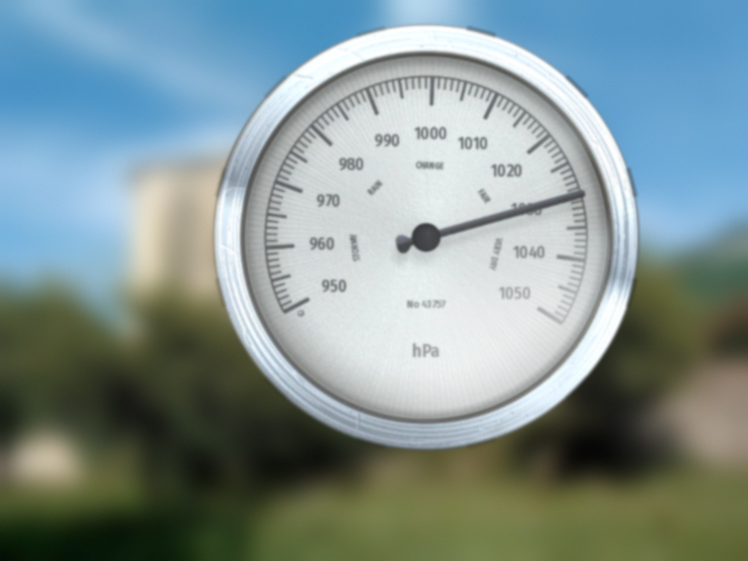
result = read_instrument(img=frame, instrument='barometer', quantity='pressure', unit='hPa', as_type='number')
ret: 1030 hPa
